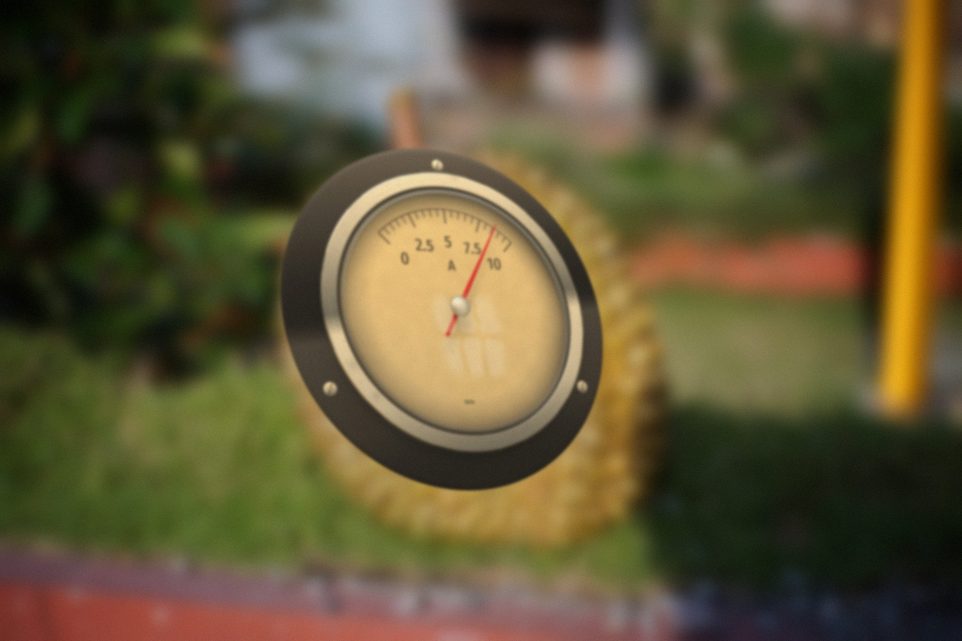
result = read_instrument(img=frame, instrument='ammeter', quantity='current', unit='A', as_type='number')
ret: 8.5 A
